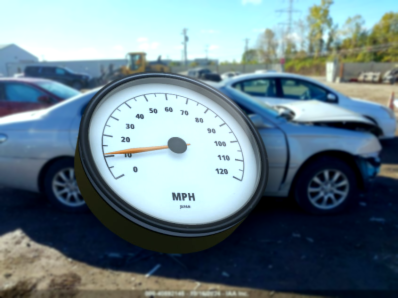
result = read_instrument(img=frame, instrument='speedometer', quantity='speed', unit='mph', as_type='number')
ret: 10 mph
